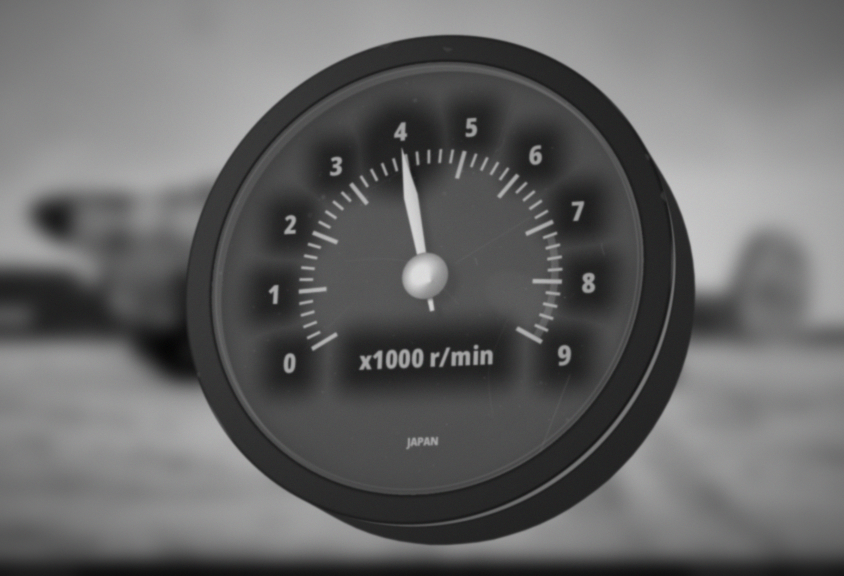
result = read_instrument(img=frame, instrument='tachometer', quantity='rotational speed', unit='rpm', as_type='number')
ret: 4000 rpm
